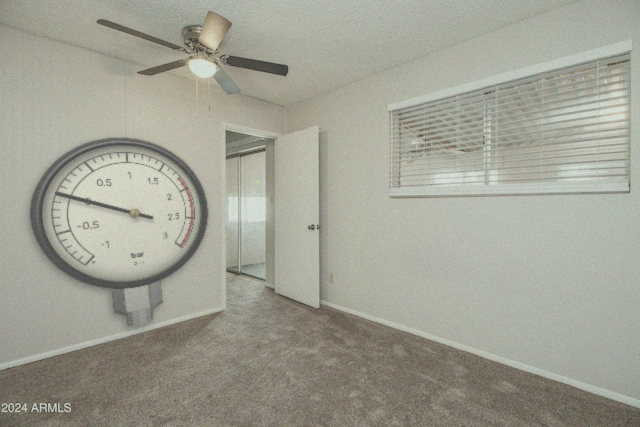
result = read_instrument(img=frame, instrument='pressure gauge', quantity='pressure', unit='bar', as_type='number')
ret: 0 bar
